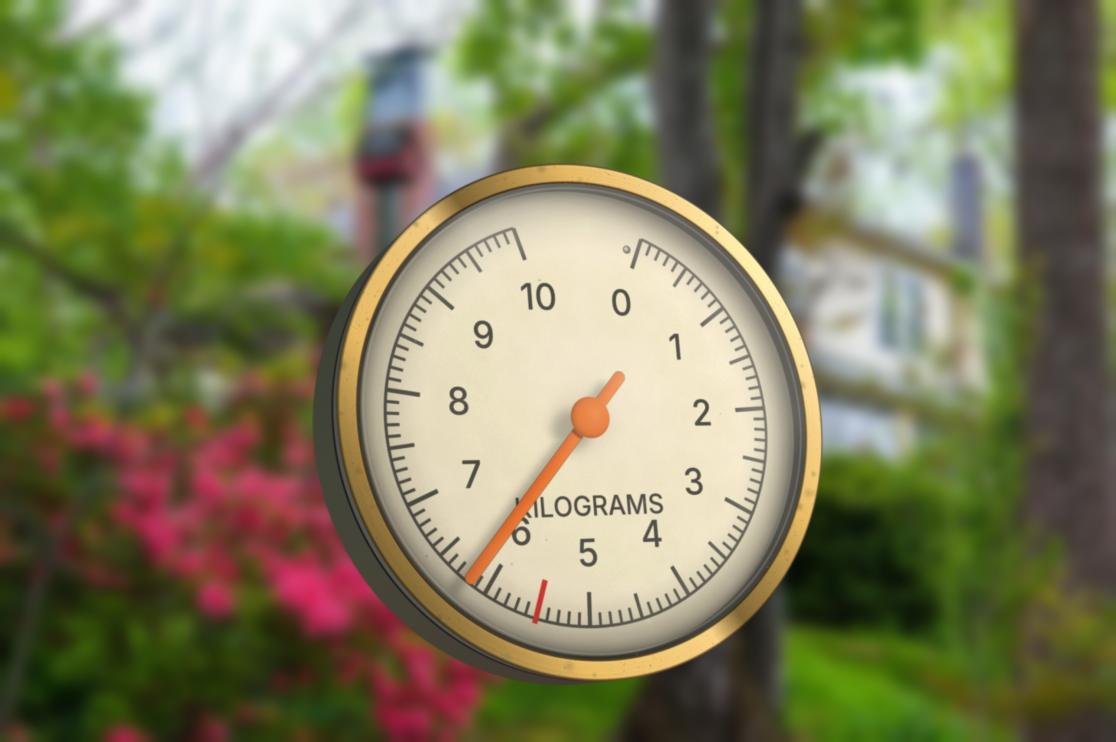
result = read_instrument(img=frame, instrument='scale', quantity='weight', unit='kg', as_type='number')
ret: 6.2 kg
